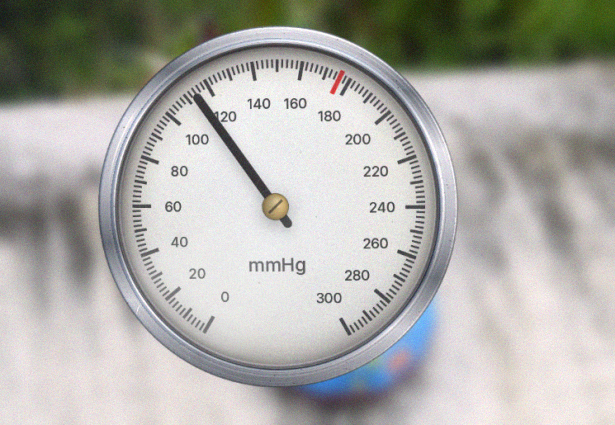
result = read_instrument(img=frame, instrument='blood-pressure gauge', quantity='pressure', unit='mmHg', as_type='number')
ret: 114 mmHg
